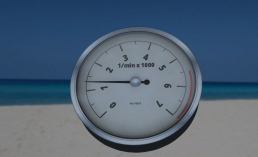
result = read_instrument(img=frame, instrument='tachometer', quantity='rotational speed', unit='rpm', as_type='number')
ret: 1250 rpm
